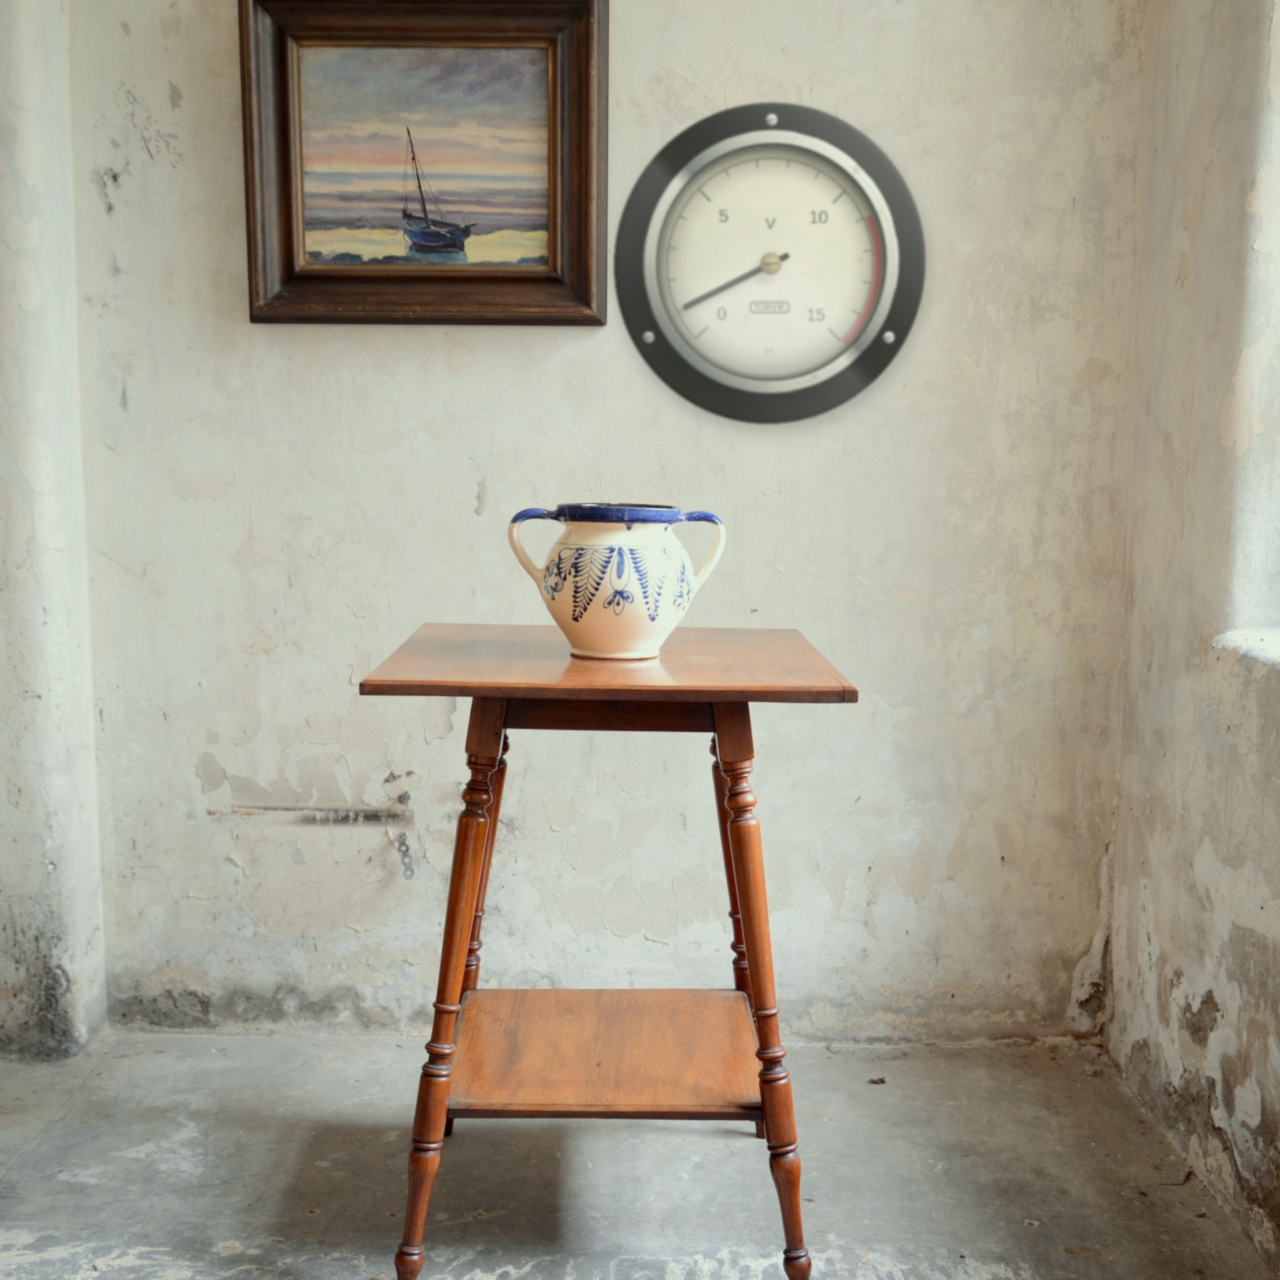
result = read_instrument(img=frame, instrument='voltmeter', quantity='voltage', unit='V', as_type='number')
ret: 1 V
